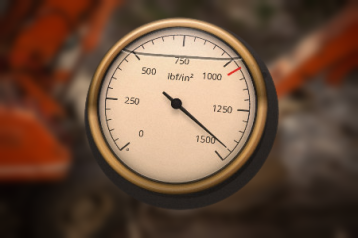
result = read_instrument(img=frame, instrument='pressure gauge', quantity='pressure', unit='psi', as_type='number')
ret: 1450 psi
